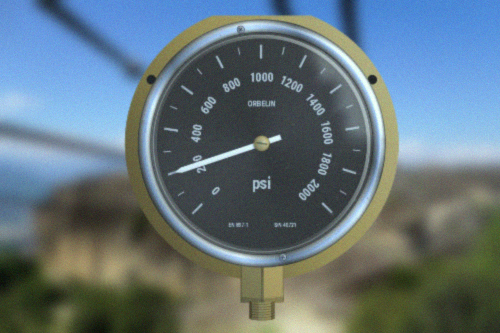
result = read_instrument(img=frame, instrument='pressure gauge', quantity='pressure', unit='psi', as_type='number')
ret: 200 psi
